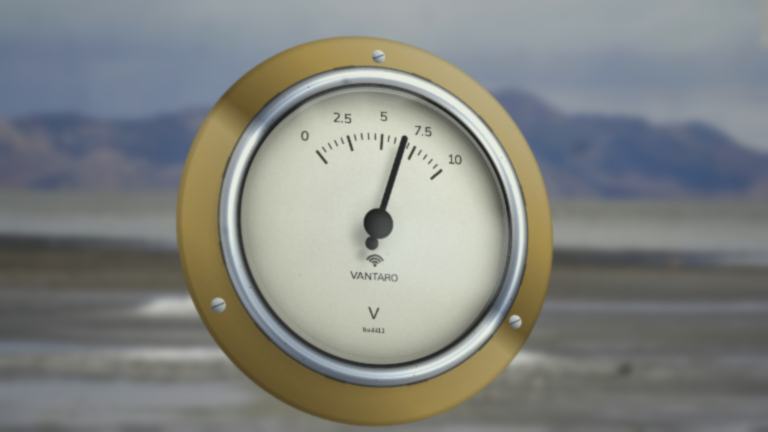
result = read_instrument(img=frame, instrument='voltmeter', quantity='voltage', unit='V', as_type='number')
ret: 6.5 V
